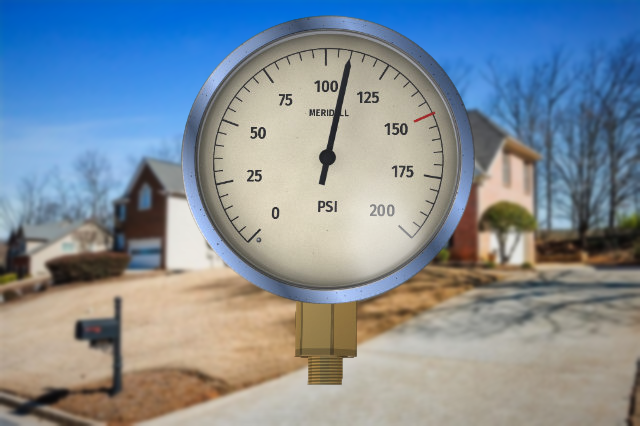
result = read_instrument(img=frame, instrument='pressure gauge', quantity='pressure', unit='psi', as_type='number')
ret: 110 psi
